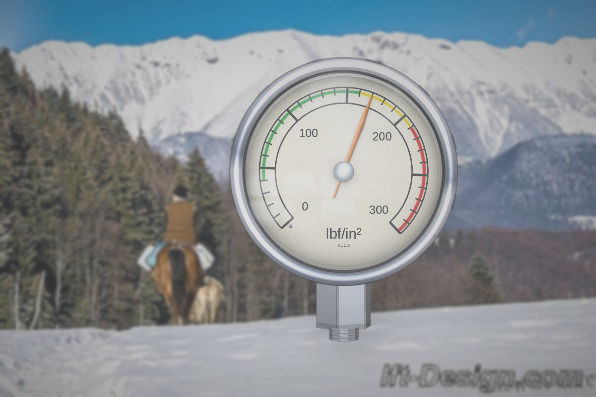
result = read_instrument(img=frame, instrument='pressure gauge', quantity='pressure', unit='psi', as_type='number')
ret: 170 psi
